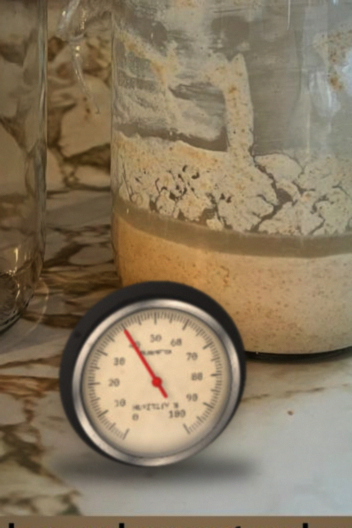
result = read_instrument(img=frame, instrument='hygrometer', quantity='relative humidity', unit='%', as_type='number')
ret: 40 %
